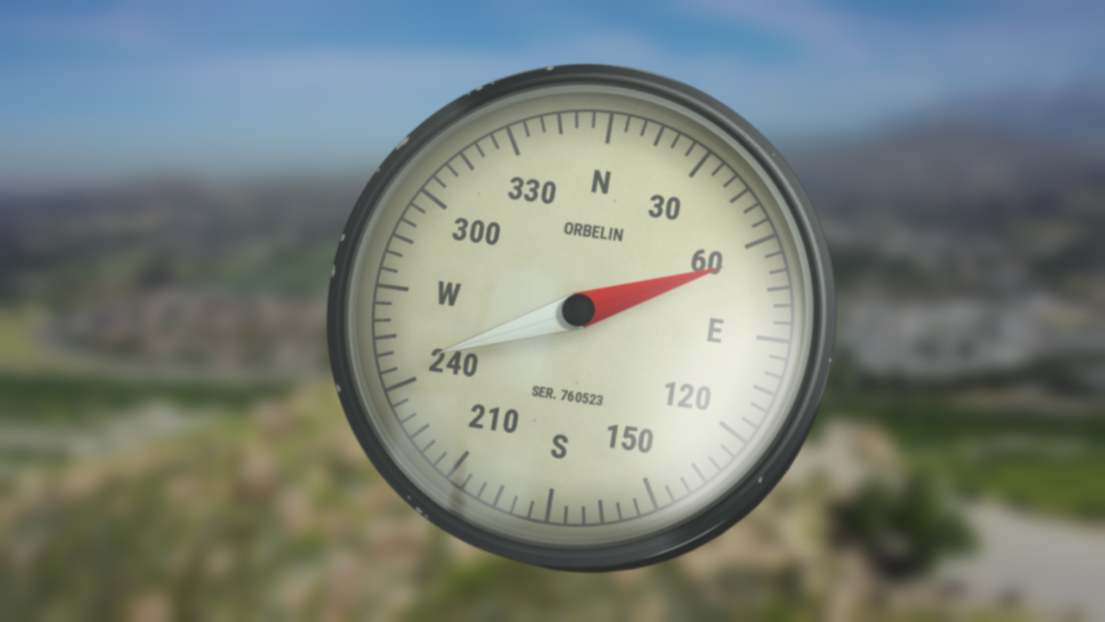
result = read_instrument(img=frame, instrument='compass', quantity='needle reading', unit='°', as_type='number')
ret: 65 °
